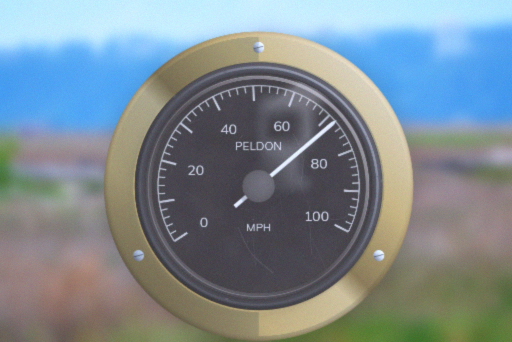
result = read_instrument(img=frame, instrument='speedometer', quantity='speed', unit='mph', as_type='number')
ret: 72 mph
